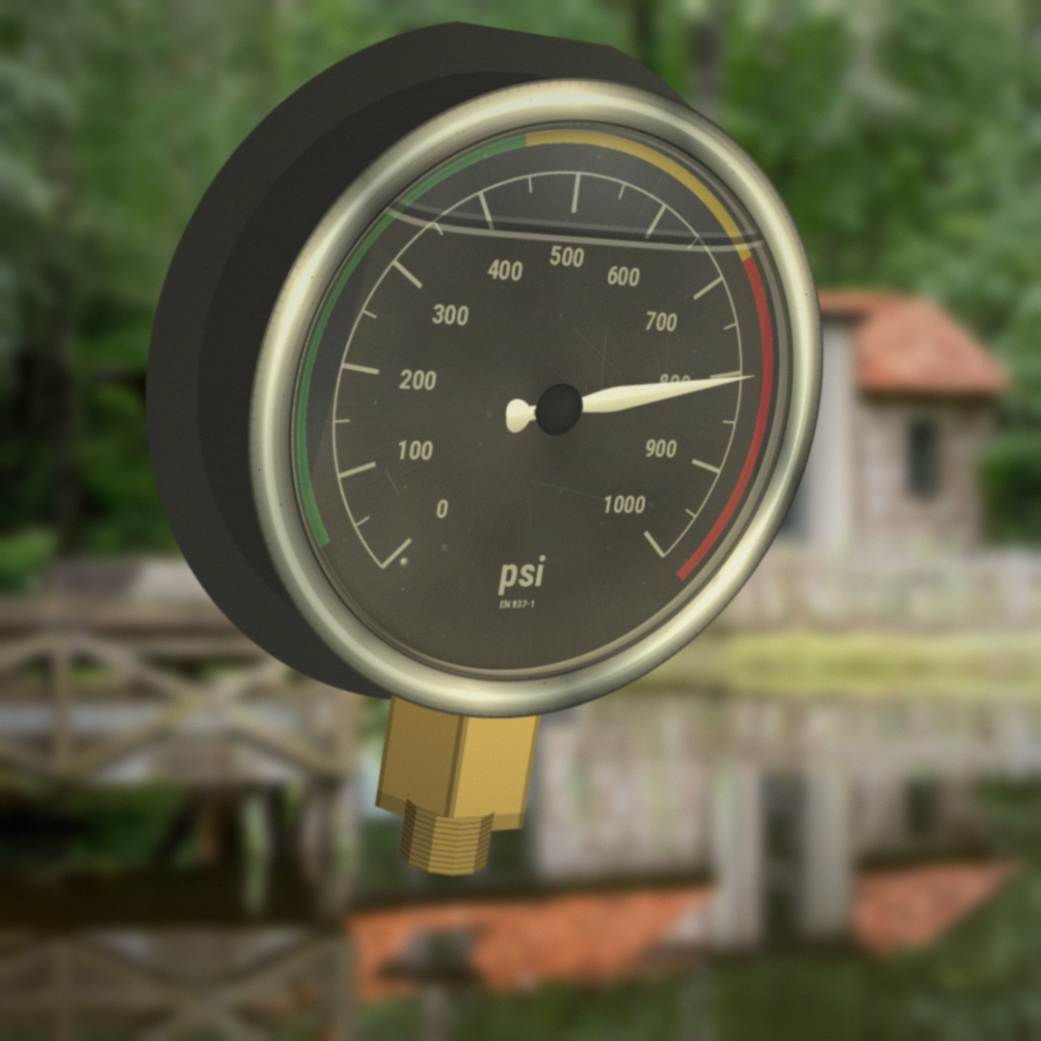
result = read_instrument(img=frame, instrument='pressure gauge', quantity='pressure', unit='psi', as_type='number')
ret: 800 psi
